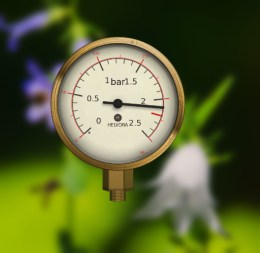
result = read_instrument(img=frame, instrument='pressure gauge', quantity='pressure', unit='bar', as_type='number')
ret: 2.1 bar
